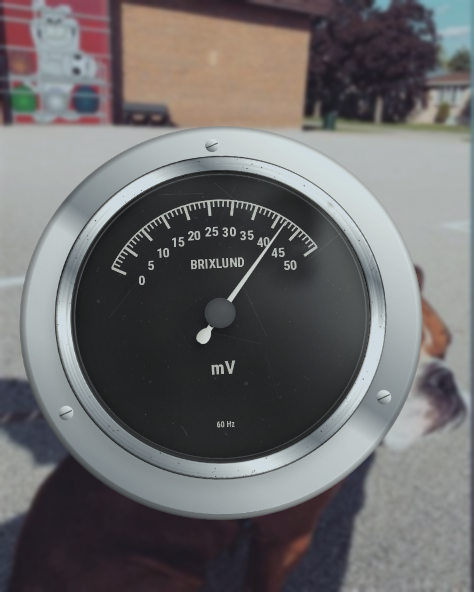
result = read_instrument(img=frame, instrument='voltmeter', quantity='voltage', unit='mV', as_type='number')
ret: 42 mV
